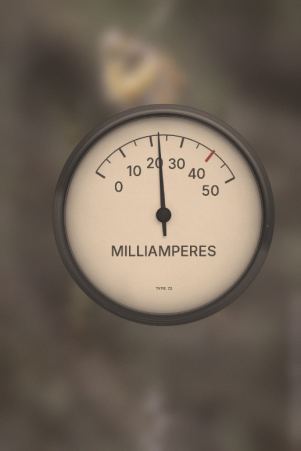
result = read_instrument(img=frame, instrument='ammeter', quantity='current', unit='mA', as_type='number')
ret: 22.5 mA
